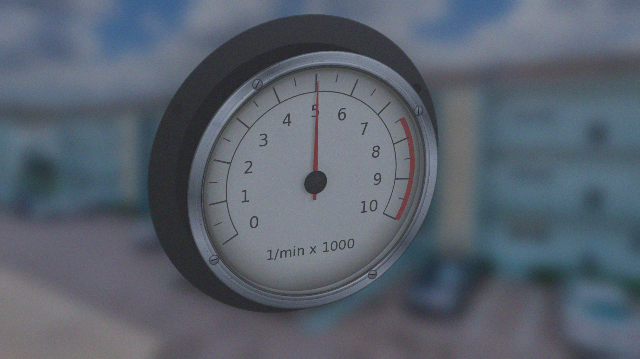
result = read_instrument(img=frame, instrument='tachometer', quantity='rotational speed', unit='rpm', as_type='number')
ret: 5000 rpm
